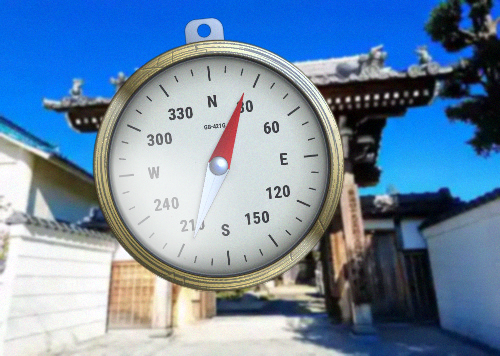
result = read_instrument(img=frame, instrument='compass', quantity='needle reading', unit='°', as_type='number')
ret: 25 °
